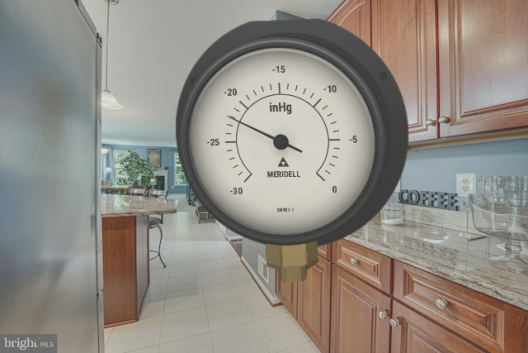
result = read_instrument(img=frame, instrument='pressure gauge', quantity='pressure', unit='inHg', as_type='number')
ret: -22 inHg
